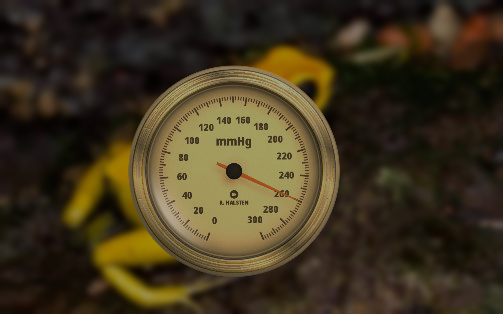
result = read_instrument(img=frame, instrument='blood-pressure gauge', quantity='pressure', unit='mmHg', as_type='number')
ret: 260 mmHg
